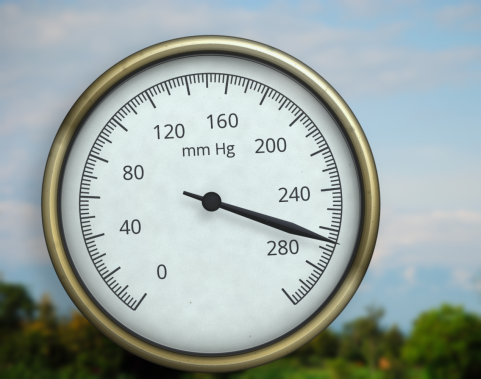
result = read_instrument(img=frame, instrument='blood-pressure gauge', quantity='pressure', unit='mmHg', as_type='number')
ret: 266 mmHg
